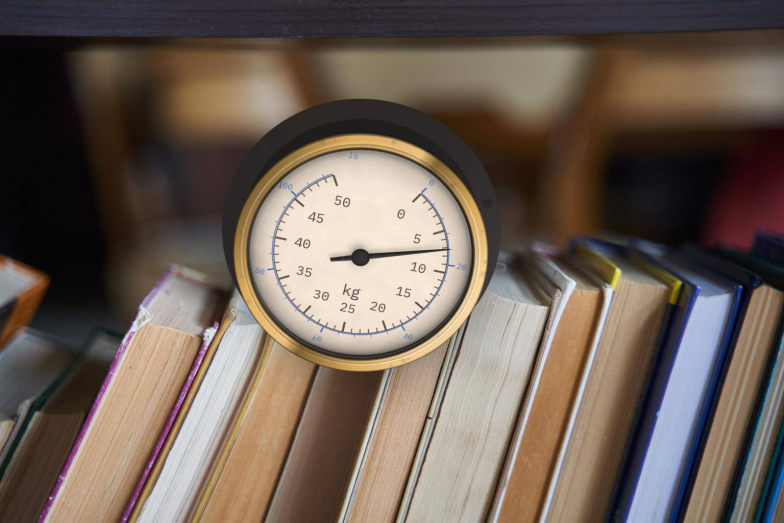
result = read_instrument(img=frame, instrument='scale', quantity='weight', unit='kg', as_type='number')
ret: 7 kg
